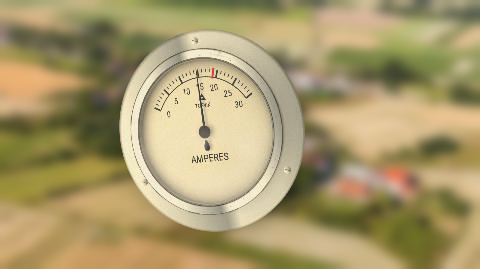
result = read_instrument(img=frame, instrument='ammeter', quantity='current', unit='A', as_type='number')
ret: 15 A
